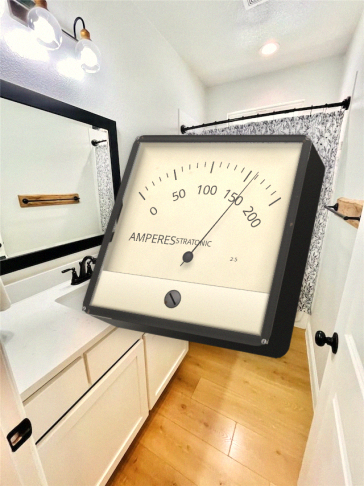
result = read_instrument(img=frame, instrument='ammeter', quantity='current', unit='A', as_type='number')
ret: 160 A
